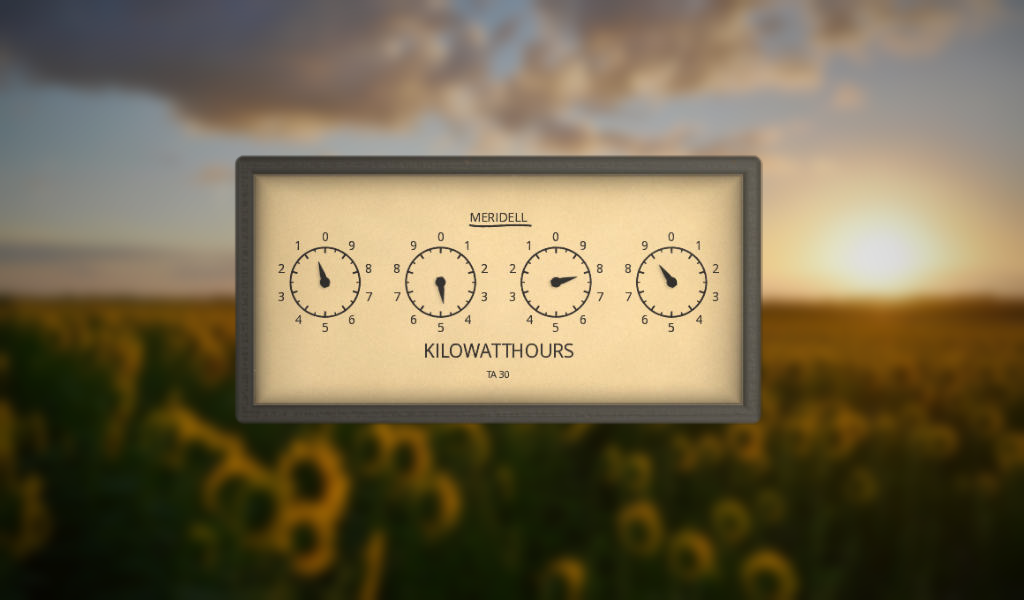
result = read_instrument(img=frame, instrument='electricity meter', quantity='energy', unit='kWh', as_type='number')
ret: 479 kWh
